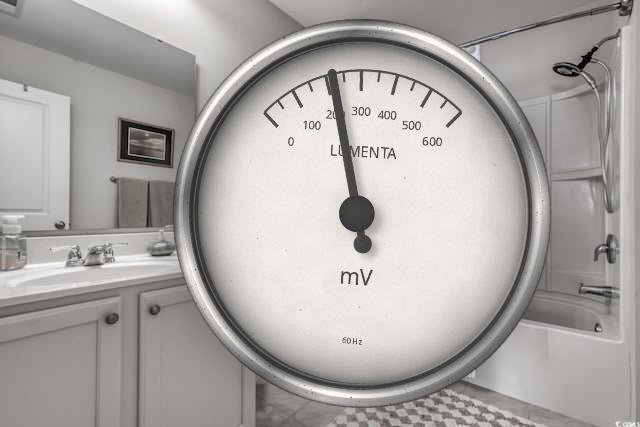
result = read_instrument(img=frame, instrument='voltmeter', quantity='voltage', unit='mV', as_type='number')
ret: 225 mV
